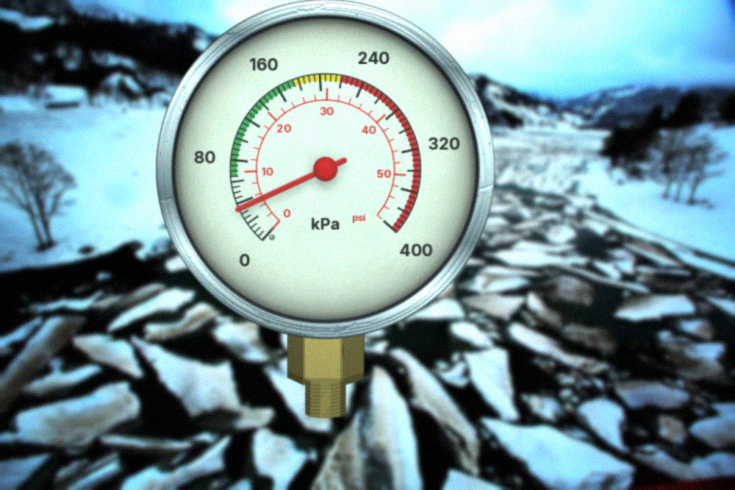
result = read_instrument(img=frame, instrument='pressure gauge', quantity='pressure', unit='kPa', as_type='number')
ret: 35 kPa
